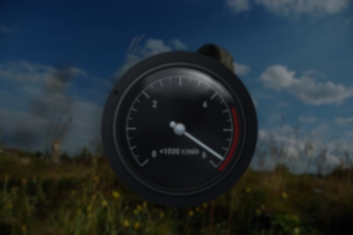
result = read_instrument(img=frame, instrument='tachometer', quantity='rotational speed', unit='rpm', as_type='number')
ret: 5750 rpm
